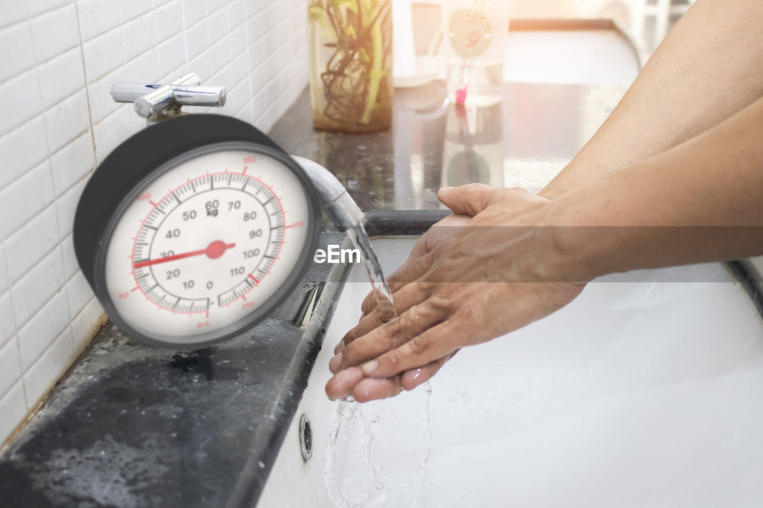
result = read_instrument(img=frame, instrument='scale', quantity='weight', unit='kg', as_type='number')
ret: 30 kg
